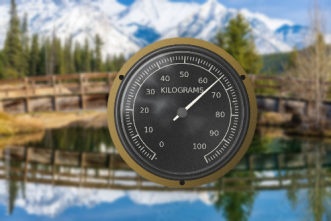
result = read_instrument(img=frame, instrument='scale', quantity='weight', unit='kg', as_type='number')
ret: 65 kg
